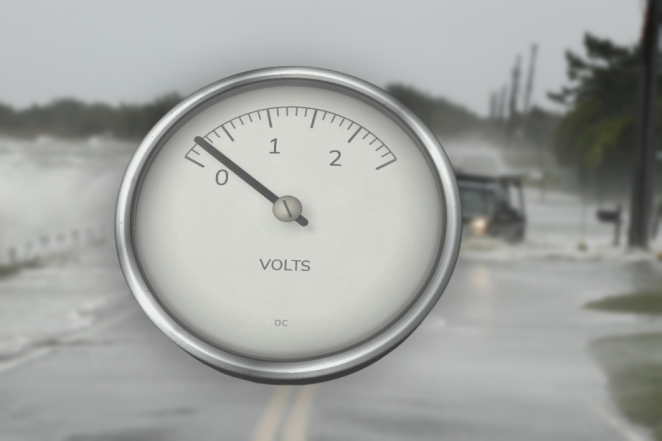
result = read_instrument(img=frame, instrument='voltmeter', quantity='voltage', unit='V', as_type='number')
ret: 0.2 V
